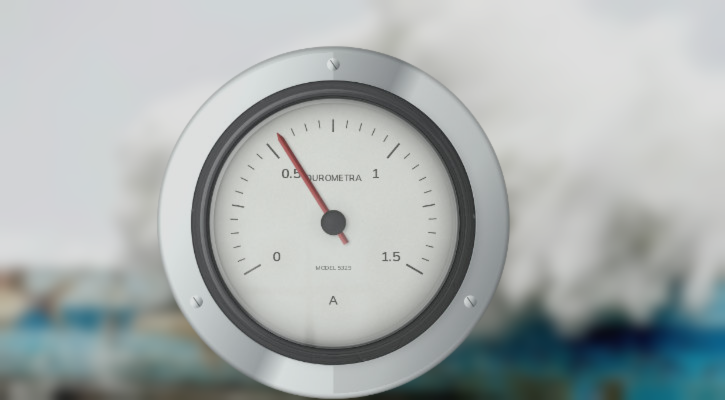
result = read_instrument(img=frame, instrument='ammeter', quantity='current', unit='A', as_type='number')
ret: 0.55 A
